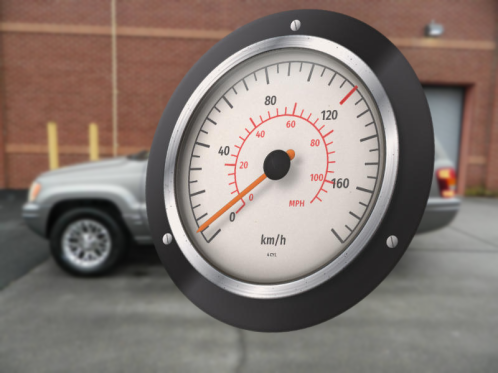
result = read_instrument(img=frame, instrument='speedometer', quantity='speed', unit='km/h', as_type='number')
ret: 5 km/h
